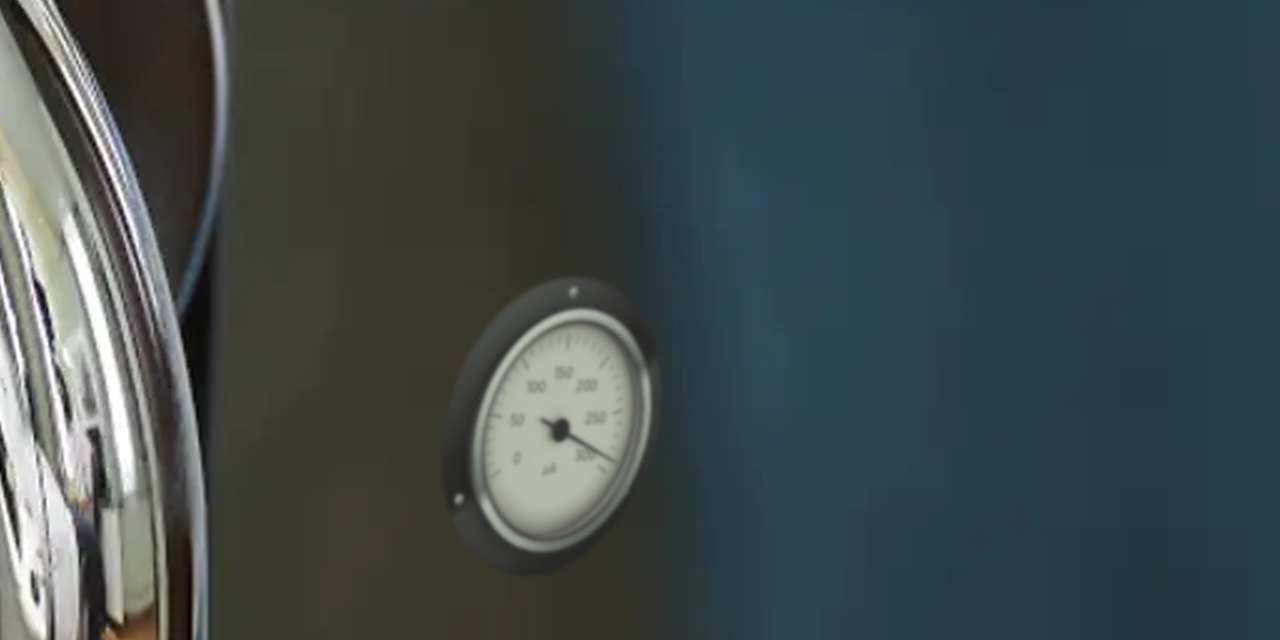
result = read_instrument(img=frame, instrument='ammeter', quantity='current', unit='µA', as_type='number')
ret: 290 µA
